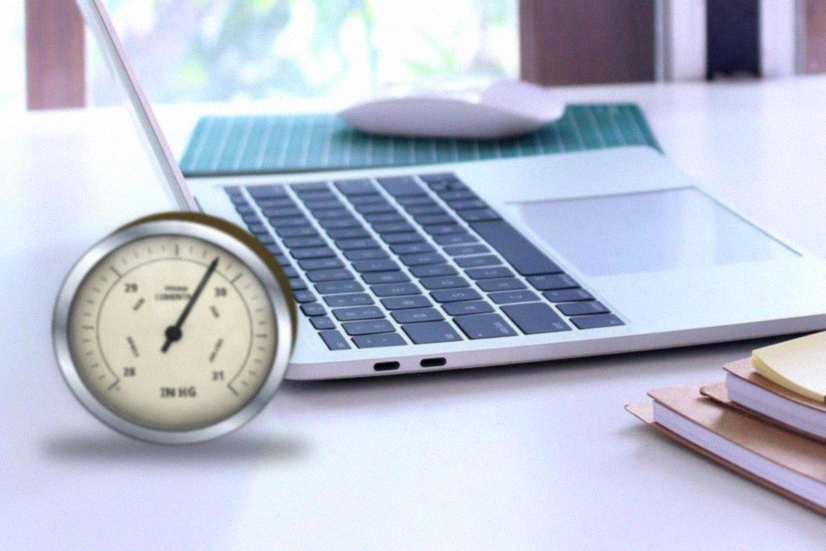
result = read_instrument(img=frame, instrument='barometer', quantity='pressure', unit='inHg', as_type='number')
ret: 29.8 inHg
